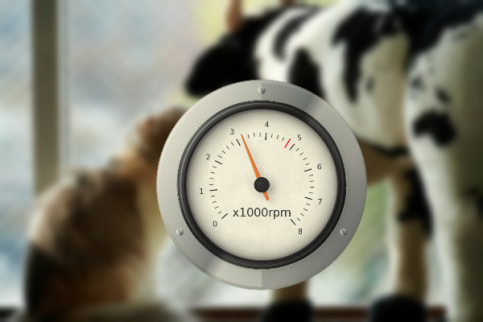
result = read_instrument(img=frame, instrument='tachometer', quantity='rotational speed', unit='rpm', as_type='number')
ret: 3200 rpm
